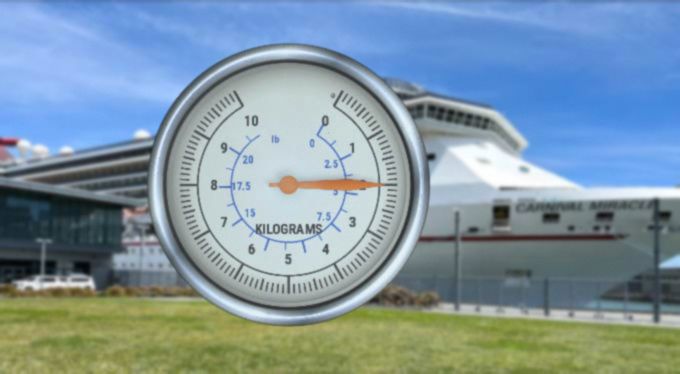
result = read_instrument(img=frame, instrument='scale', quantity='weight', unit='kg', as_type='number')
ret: 2 kg
